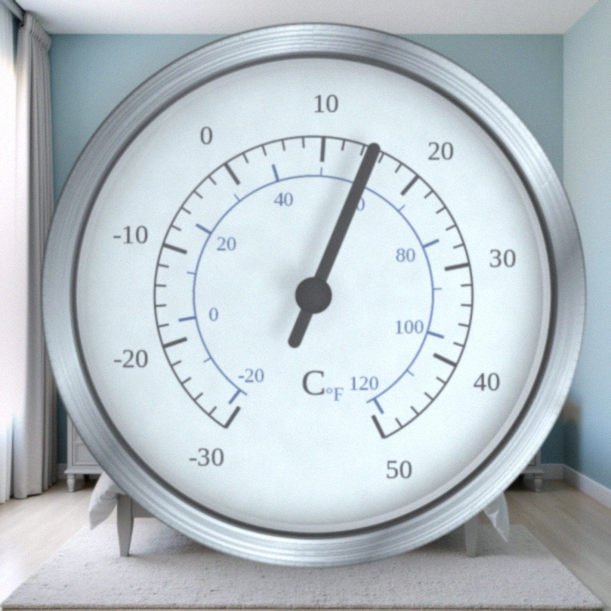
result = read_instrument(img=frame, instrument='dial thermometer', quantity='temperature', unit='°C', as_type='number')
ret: 15 °C
